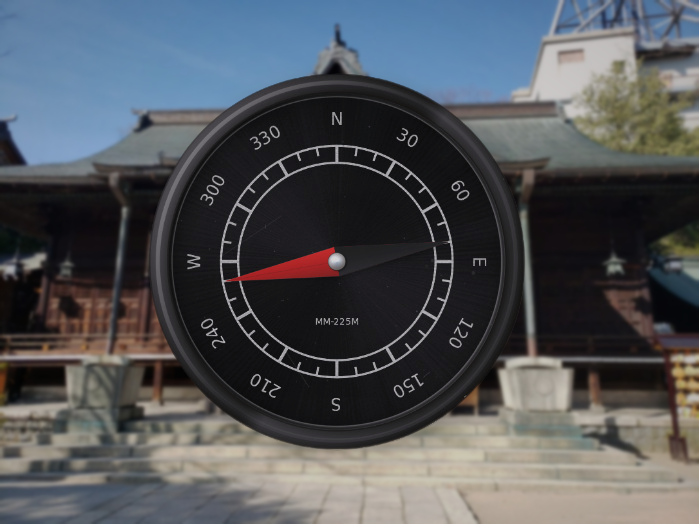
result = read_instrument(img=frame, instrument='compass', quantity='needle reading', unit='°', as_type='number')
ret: 260 °
